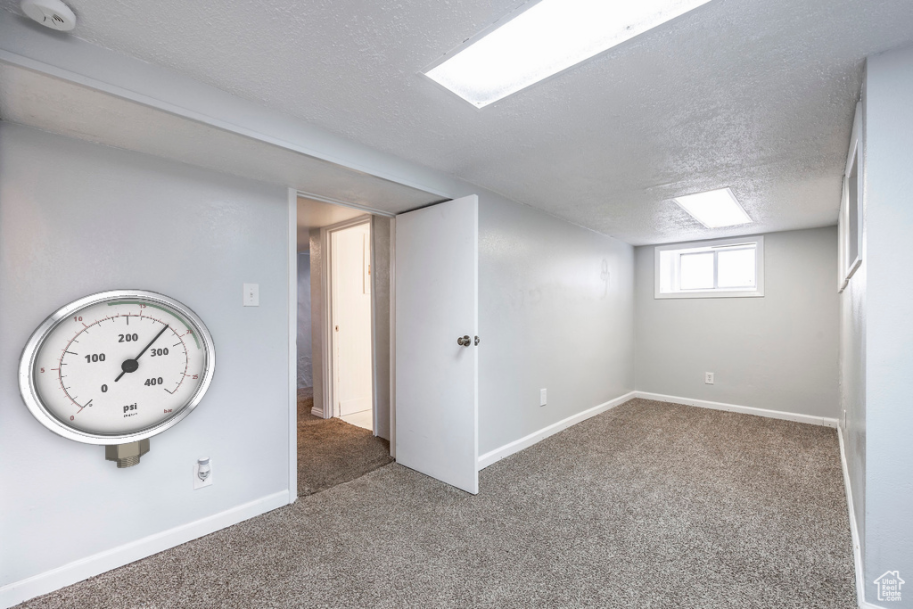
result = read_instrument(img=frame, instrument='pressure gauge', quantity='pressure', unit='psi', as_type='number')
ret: 260 psi
